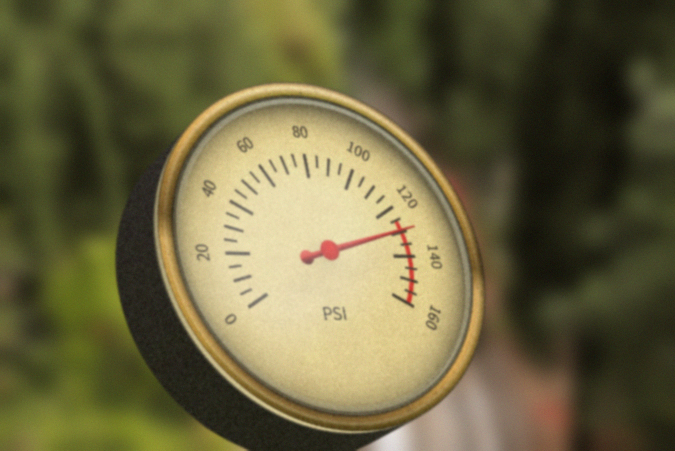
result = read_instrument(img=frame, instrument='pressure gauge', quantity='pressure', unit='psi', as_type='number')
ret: 130 psi
